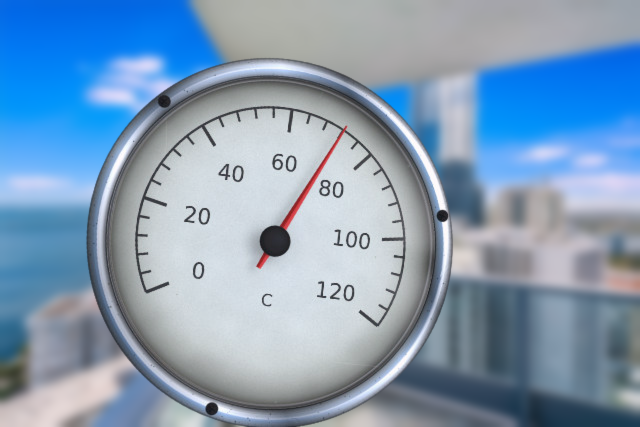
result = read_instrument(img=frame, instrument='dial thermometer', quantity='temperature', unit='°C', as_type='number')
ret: 72 °C
